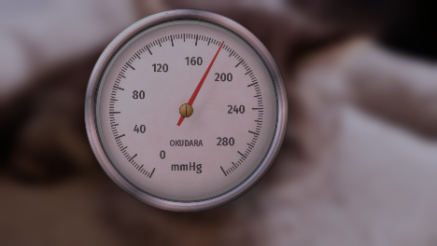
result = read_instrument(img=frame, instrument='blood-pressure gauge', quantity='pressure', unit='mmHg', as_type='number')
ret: 180 mmHg
